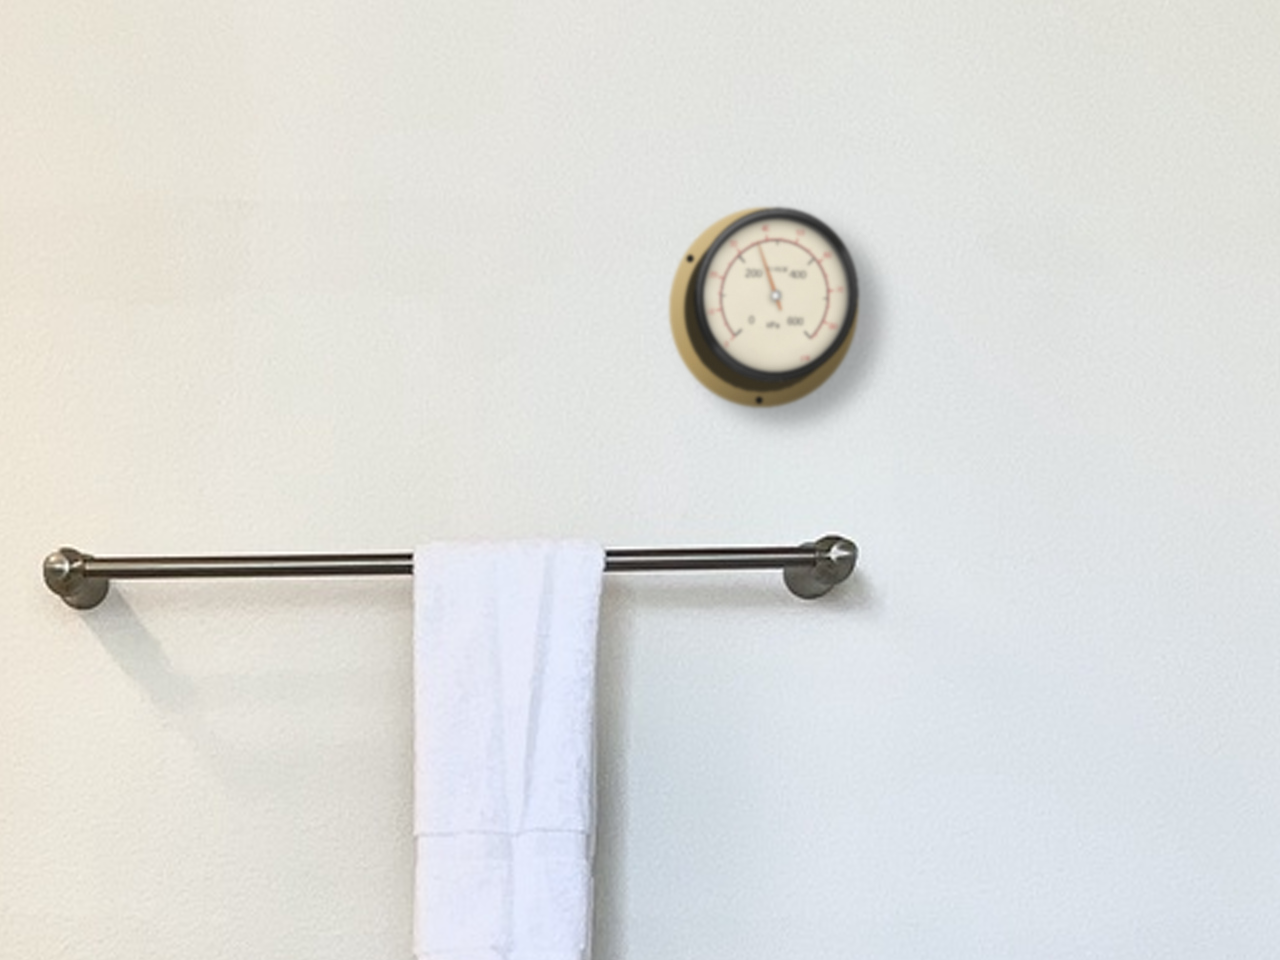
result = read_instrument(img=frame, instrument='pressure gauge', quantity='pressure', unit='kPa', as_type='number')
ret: 250 kPa
